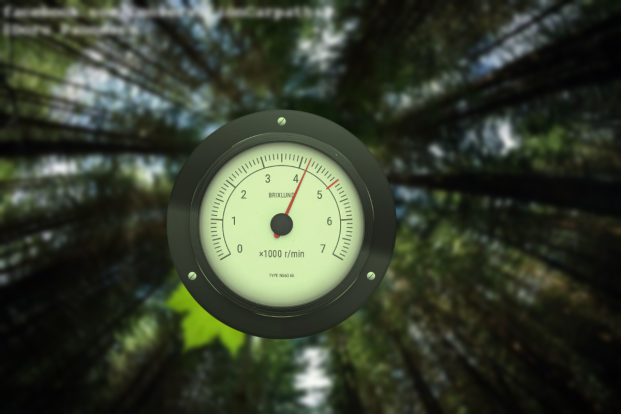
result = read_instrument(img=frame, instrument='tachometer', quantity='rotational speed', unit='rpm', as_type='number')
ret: 4200 rpm
